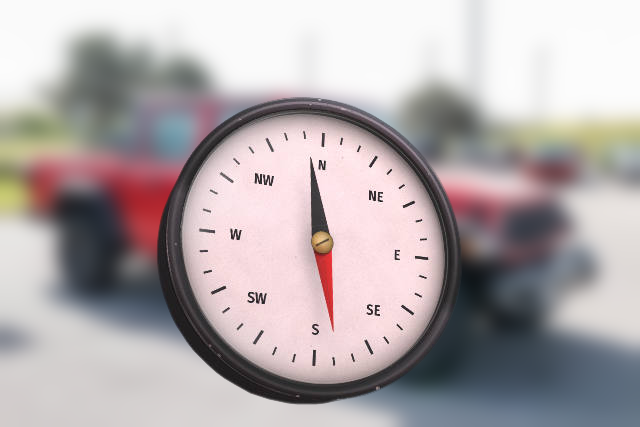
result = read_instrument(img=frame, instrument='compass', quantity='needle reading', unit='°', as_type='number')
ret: 170 °
